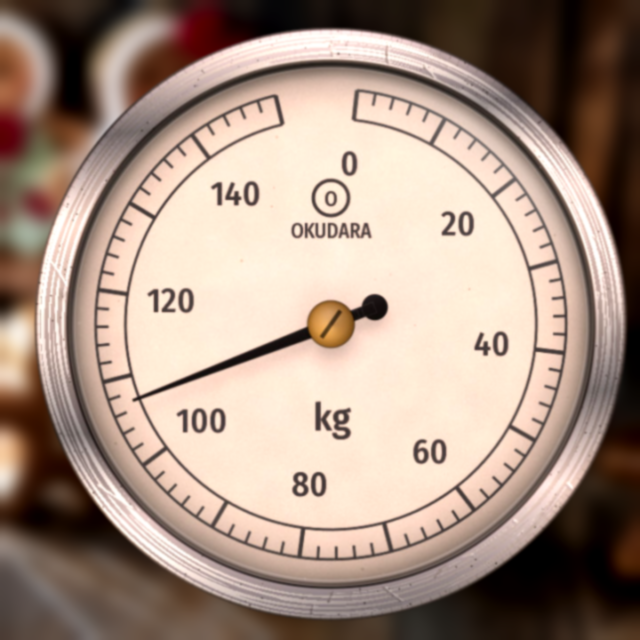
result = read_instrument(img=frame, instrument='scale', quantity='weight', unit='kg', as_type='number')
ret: 107 kg
